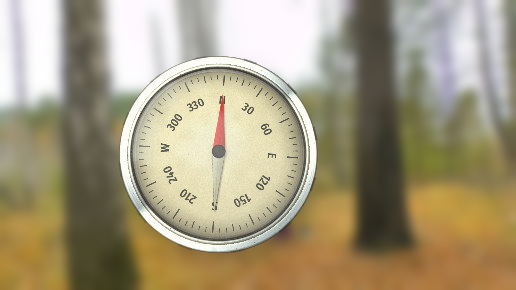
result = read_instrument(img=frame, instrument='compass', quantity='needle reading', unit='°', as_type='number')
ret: 0 °
